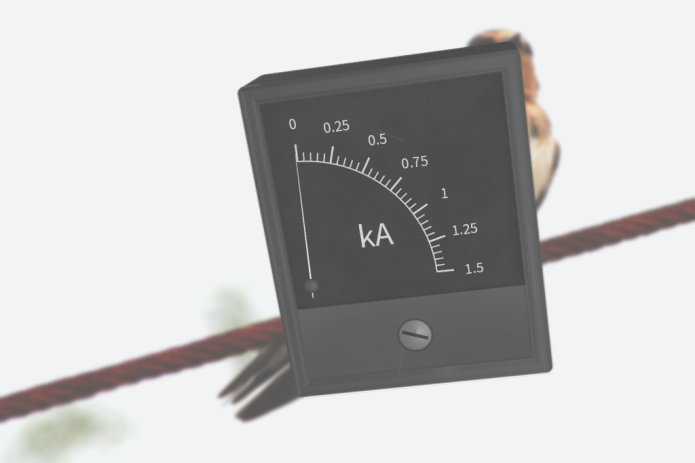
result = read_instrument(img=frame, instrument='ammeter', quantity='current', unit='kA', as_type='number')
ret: 0 kA
